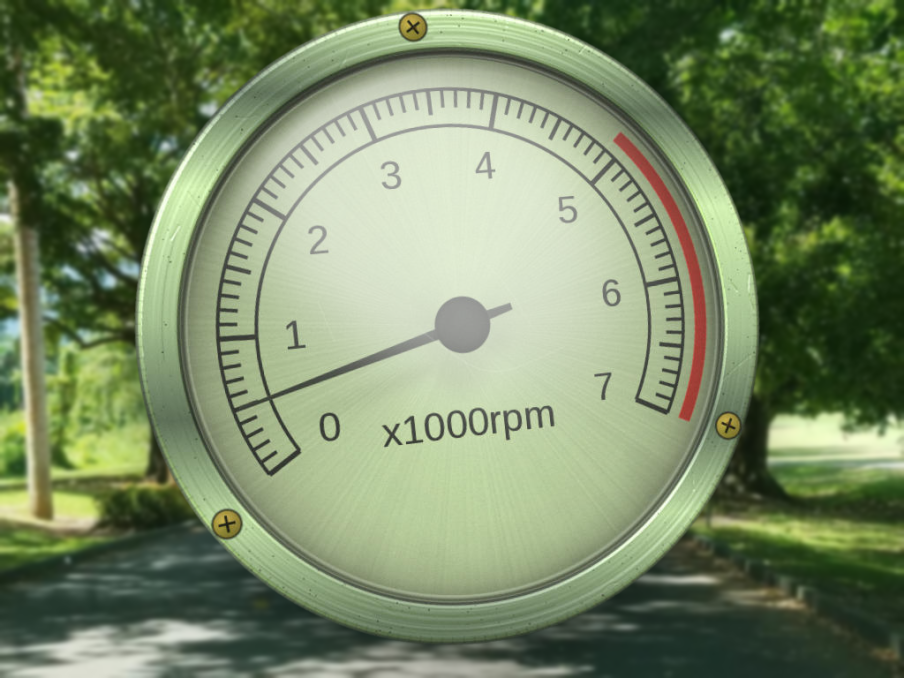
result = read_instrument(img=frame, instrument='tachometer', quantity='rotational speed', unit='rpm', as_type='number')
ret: 500 rpm
